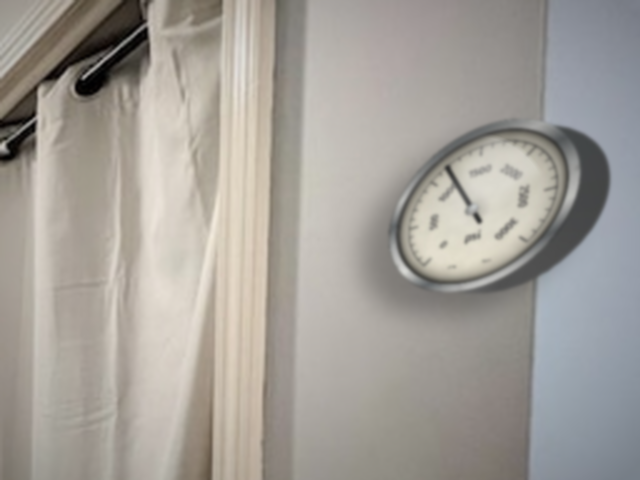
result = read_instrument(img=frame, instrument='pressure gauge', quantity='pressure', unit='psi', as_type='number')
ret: 1200 psi
